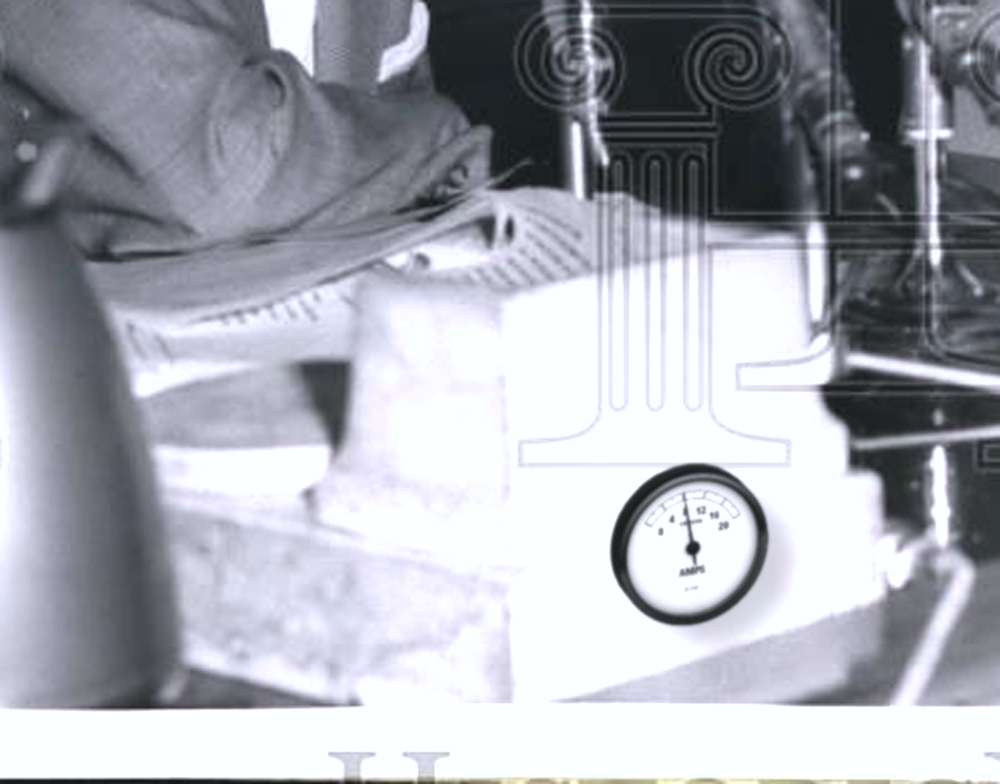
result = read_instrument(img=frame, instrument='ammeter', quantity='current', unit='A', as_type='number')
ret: 8 A
